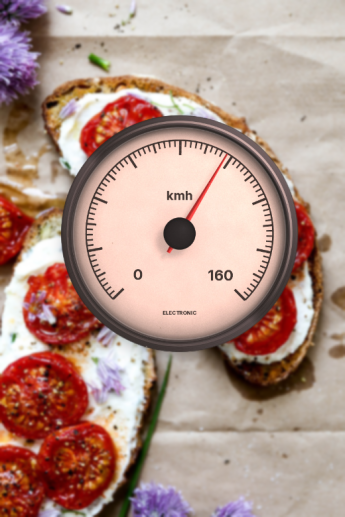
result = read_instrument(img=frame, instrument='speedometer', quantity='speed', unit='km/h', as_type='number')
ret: 98 km/h
